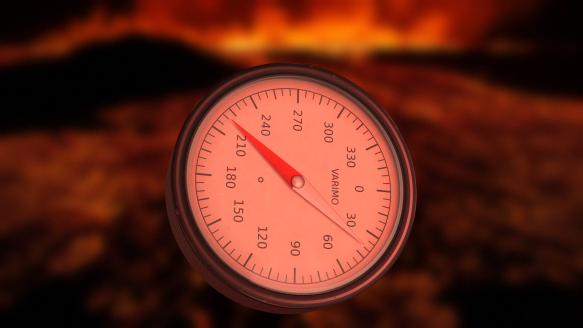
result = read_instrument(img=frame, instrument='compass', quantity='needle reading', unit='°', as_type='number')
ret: 220 °
